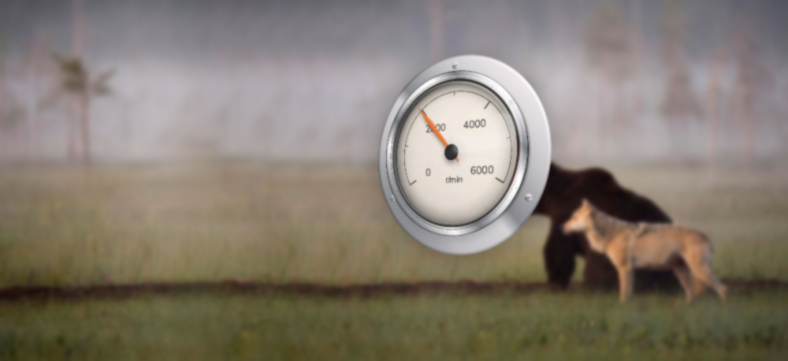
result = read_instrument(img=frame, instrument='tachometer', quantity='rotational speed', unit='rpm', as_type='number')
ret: 2000 rpm
